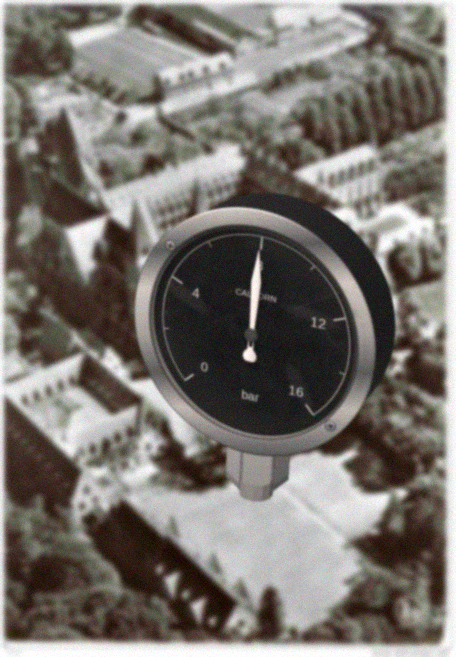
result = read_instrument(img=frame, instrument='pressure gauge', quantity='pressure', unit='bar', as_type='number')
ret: 8 bar
